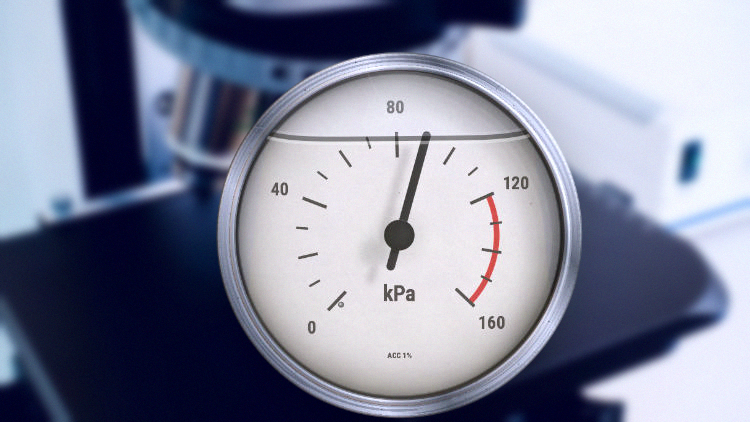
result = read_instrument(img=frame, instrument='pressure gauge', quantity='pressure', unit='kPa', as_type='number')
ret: 90 kPa
